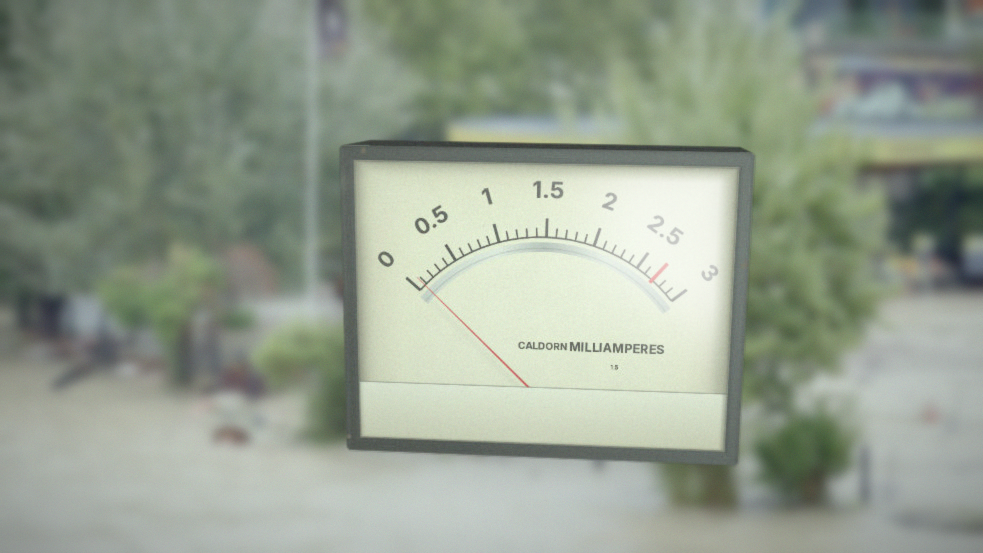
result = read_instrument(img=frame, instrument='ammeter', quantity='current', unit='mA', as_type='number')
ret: 0.1 mA
